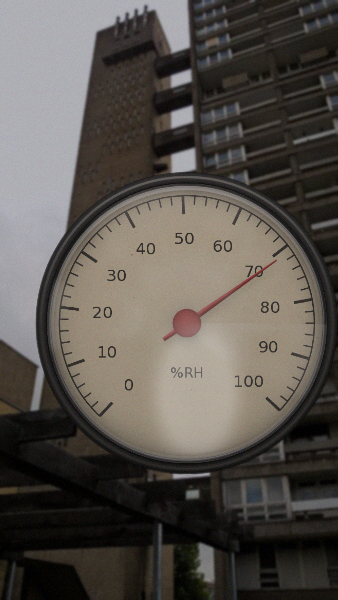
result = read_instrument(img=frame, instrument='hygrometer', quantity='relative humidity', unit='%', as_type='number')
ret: 71 %
